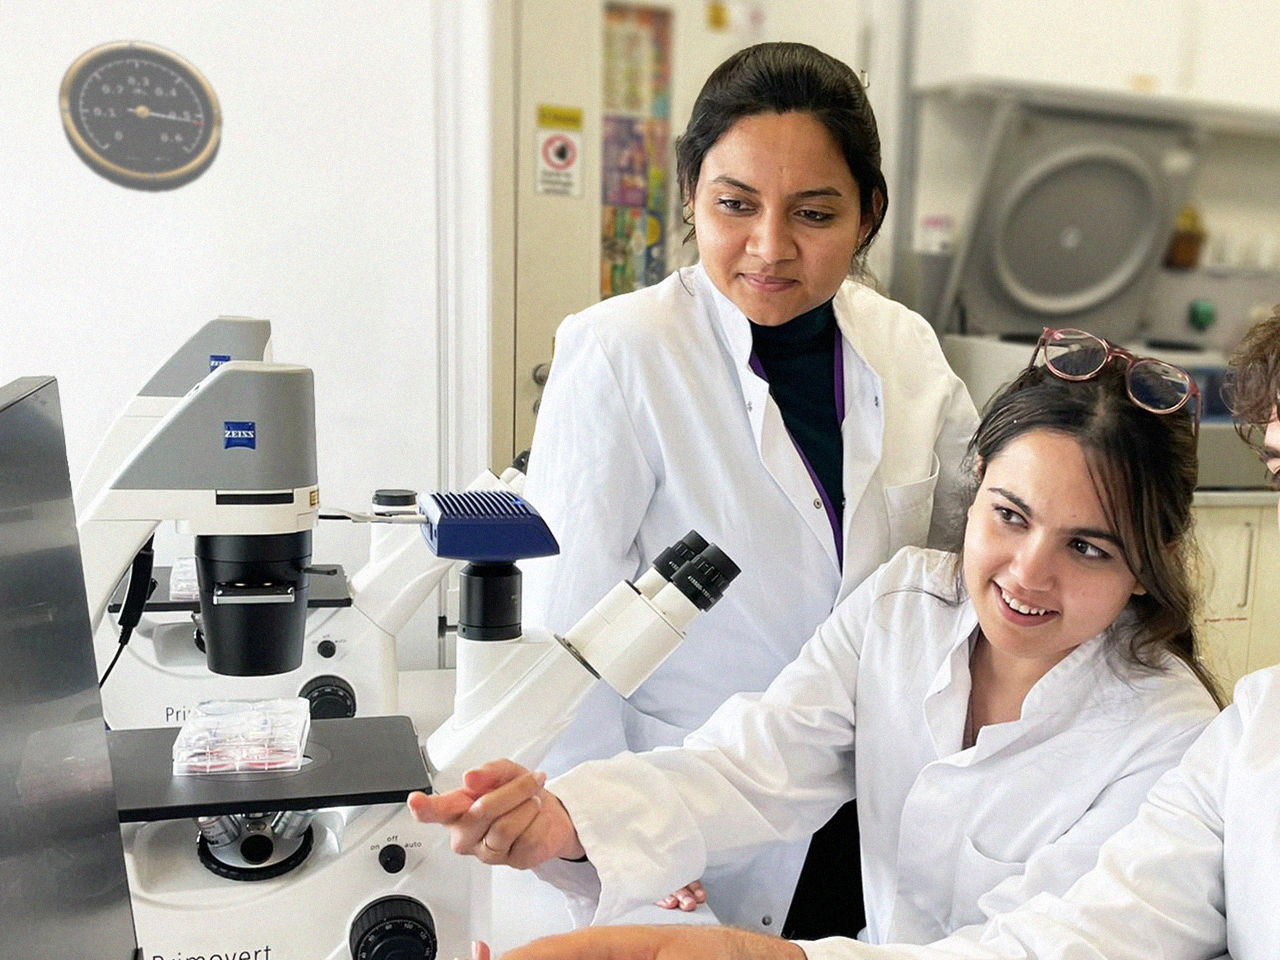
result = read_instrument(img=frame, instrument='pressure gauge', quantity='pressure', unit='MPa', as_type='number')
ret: 0.52 MPa
